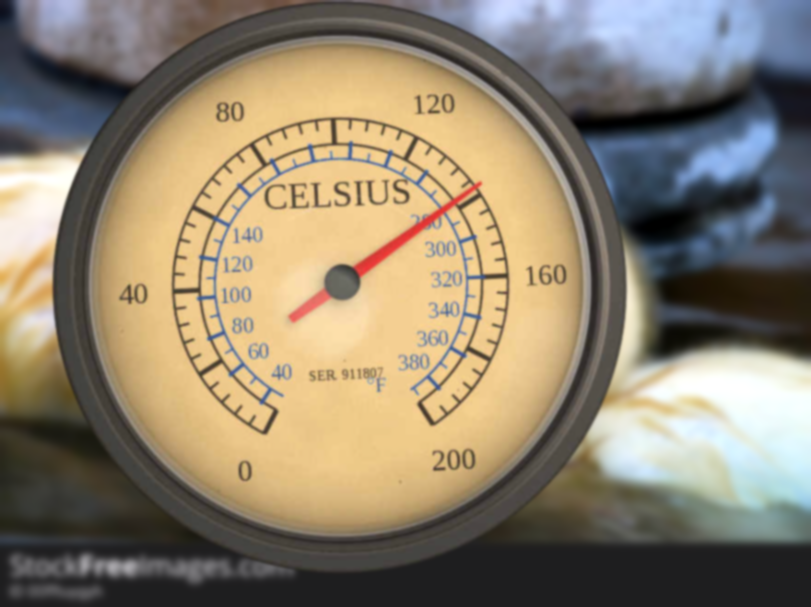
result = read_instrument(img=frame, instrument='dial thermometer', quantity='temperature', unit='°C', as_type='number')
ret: 138 °C
